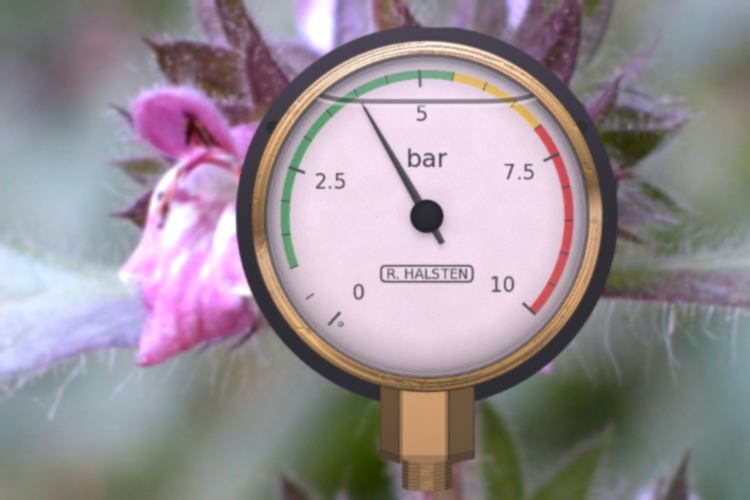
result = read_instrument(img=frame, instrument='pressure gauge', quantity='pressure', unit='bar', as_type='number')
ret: 4 bar
